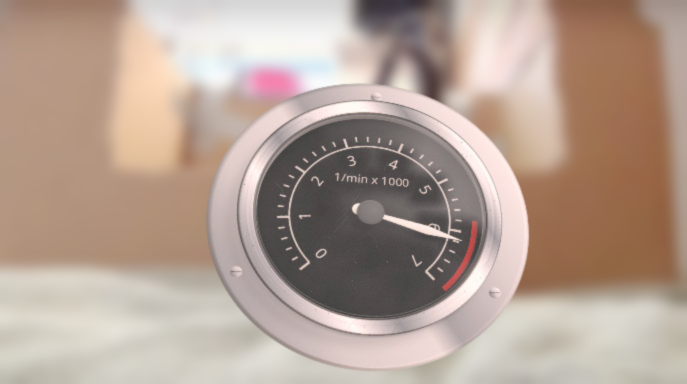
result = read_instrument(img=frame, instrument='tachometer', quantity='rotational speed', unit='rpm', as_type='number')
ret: 6200 rpm
